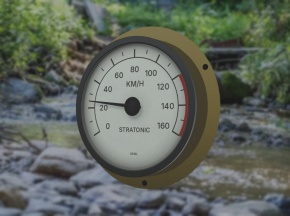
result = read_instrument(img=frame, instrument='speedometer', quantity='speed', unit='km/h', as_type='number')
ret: 25 km/h
